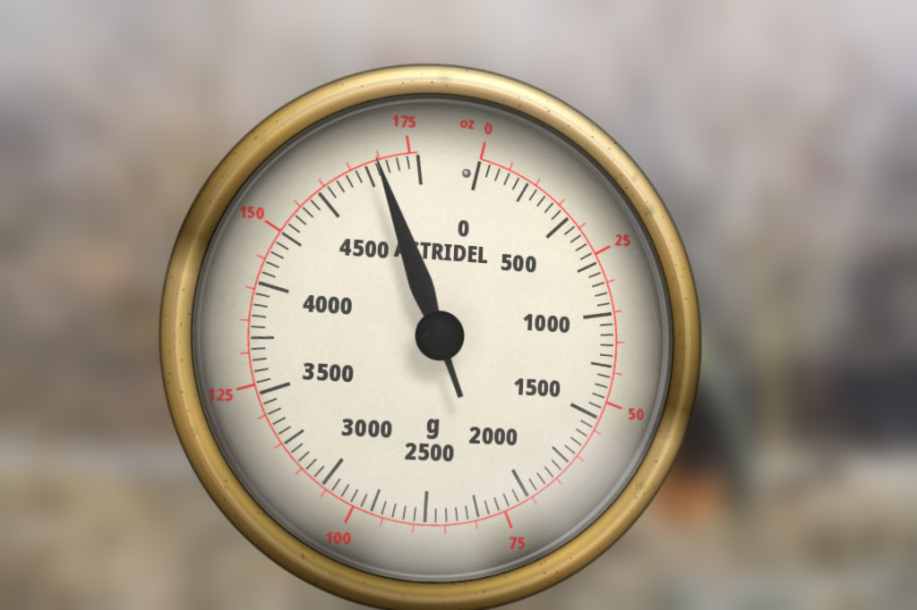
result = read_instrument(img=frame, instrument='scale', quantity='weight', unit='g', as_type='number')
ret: 4800 g
